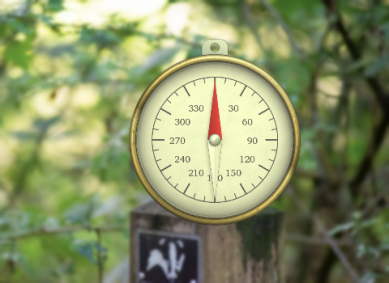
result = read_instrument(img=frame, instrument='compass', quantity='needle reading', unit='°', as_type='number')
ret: 0 °
